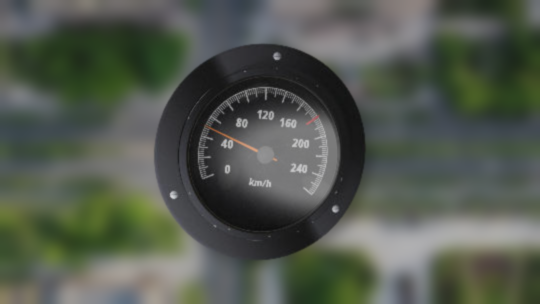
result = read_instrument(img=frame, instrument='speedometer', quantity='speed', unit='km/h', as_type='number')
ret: 50 km/h
